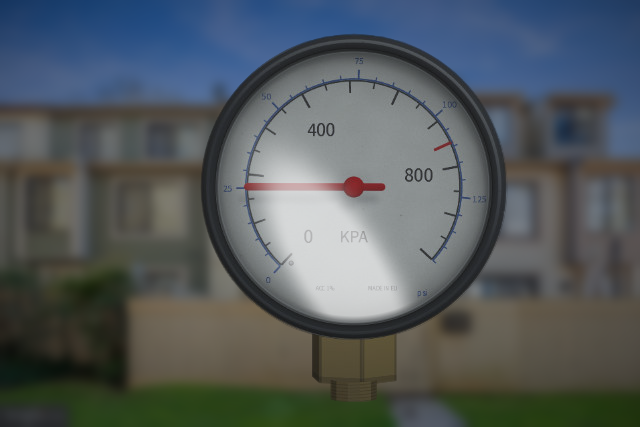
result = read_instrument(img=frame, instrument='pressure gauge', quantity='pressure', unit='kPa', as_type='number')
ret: 175 kPa
